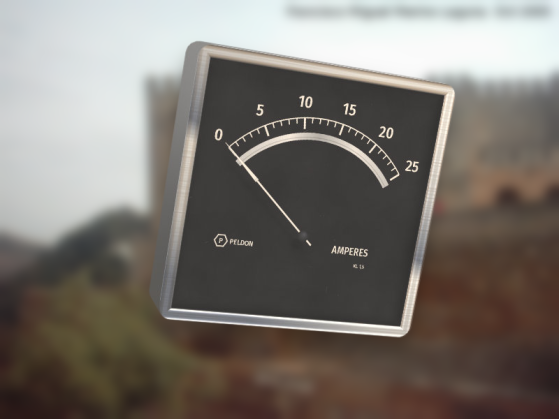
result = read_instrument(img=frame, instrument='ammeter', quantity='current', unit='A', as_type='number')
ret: 0 A
